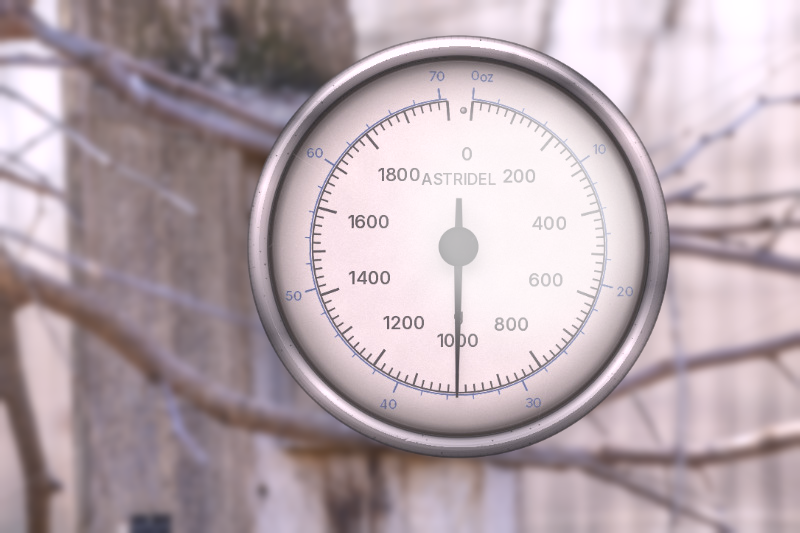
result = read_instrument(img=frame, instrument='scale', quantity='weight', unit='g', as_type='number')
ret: 1000 g
